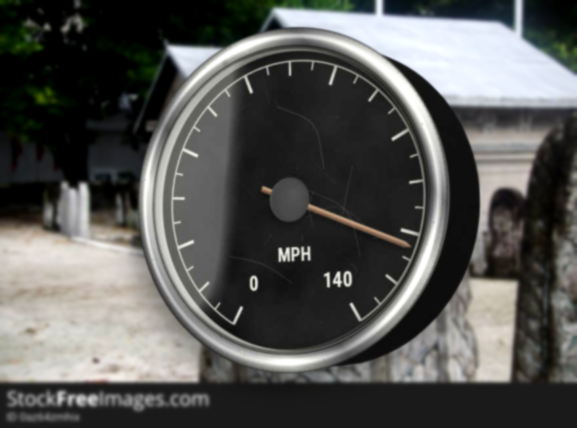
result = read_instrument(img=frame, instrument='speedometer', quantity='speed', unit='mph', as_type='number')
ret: 122.5 mph
